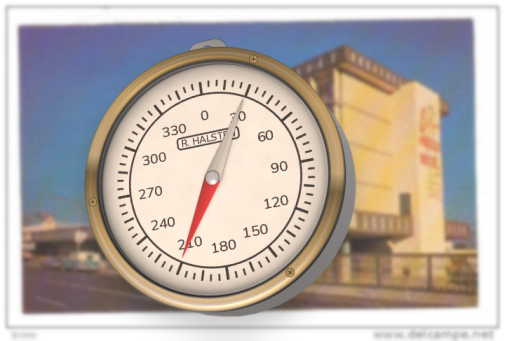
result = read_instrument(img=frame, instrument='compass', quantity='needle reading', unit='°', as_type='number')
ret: 210 °
